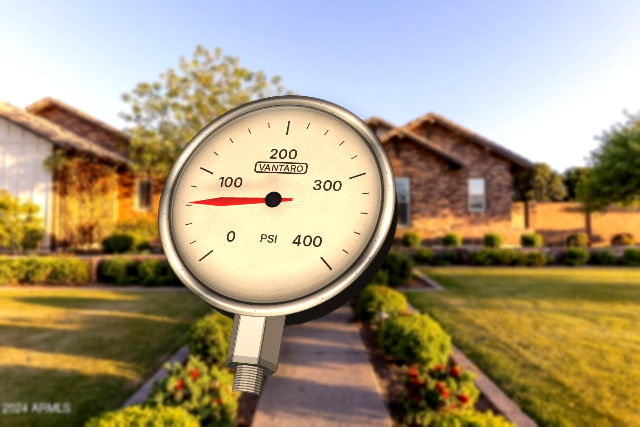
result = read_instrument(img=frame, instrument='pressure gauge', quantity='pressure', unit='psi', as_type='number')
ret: 60 psi
